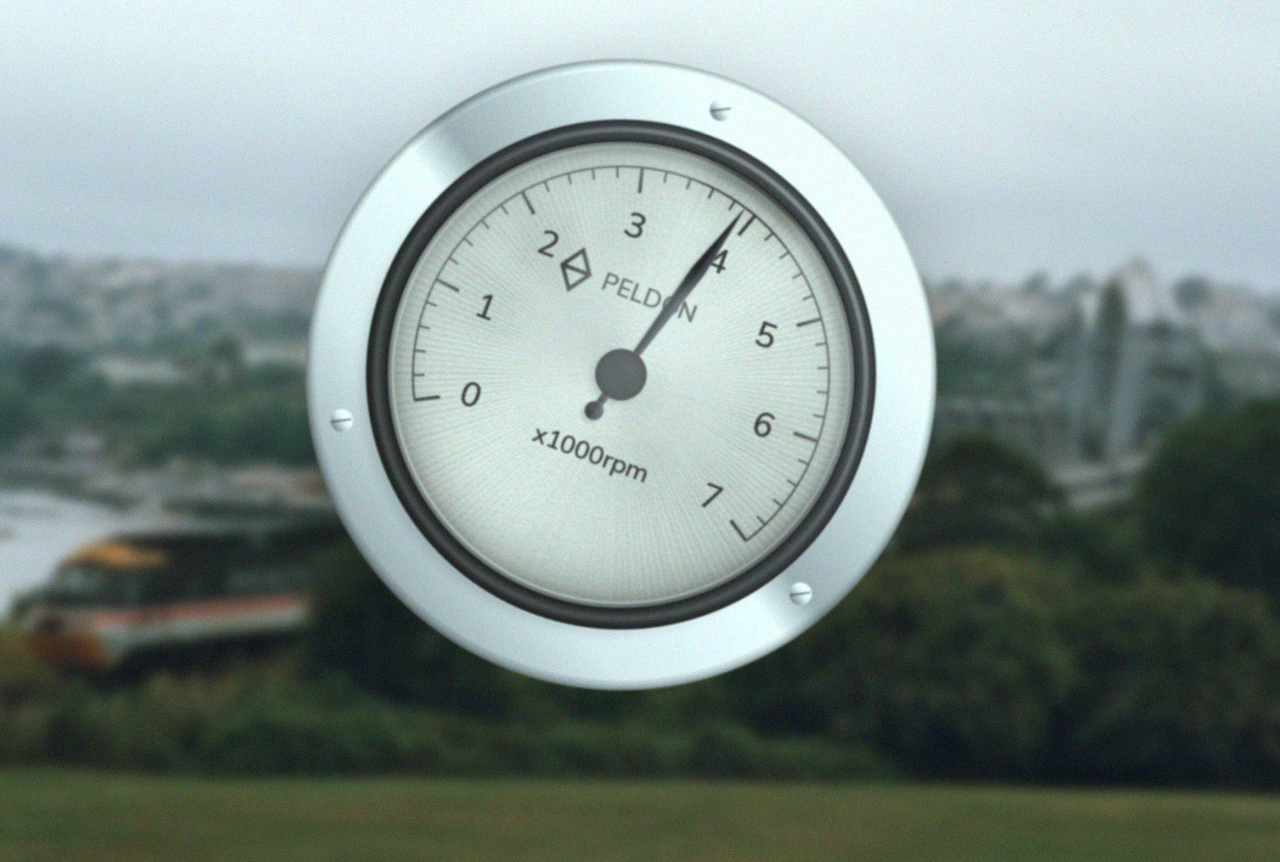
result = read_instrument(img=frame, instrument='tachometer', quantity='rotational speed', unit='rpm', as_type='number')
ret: 3900 rpm
